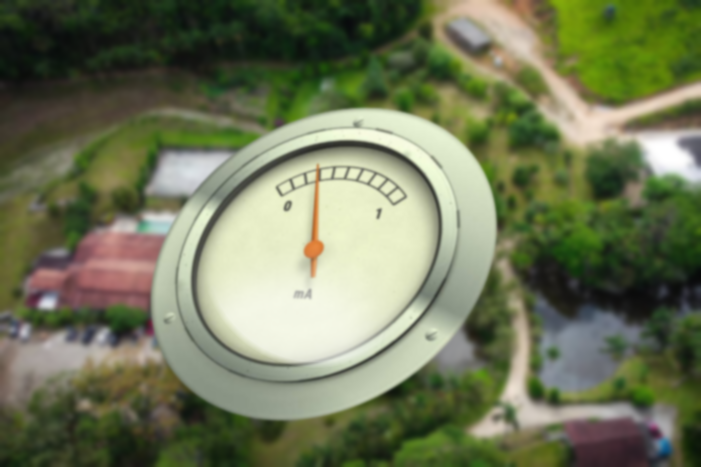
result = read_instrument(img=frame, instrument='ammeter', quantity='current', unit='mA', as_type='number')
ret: 0.3 mA
